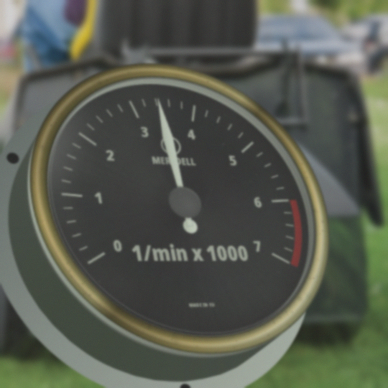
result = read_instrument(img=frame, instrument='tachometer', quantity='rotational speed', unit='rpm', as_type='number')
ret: 3400 rpm
